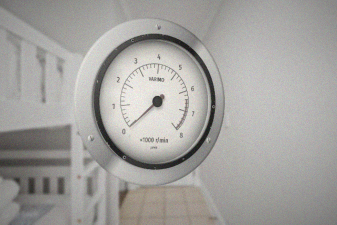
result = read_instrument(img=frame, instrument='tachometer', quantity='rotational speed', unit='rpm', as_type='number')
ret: 0 rpm
